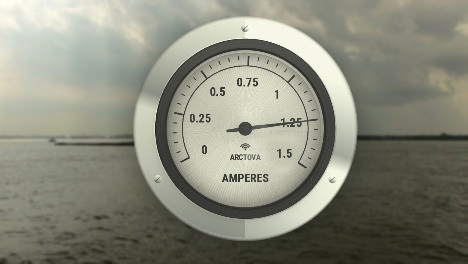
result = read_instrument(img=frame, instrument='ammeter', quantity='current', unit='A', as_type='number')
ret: 1.25 A
